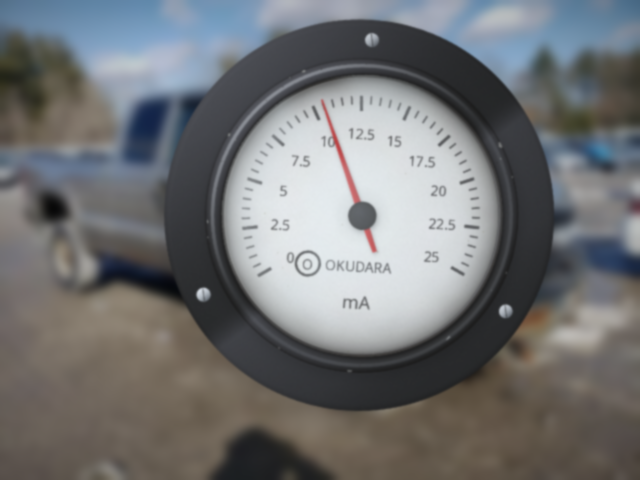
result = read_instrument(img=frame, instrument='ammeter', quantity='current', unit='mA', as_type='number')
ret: 10.5 mA
